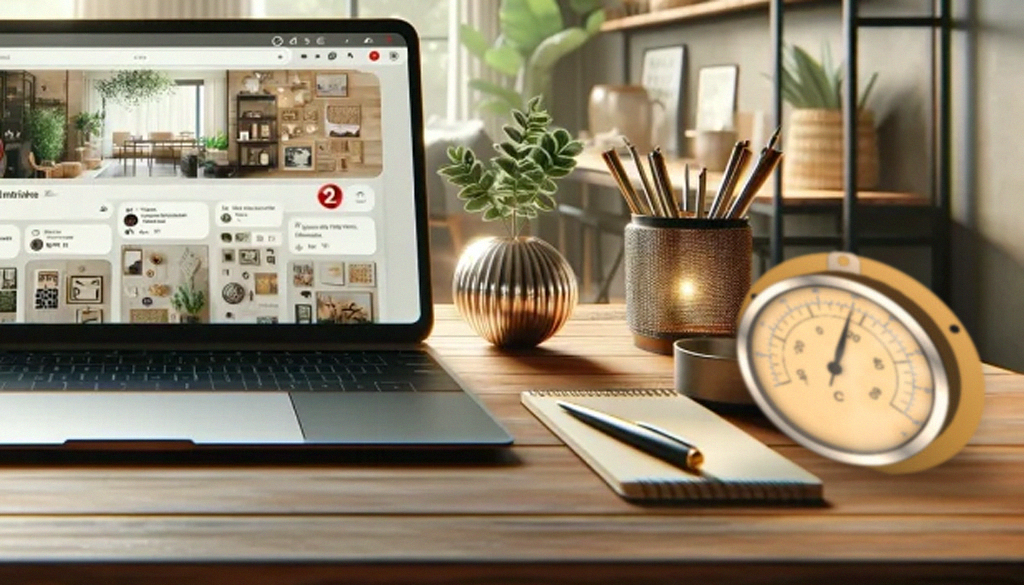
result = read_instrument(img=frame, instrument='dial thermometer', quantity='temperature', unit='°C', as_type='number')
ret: 16 °C
